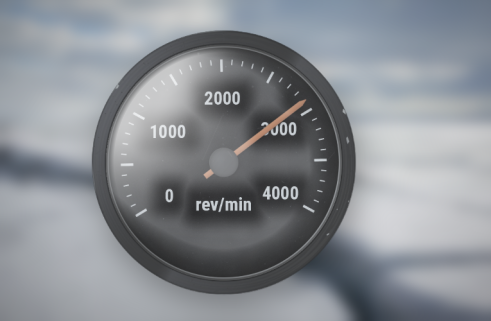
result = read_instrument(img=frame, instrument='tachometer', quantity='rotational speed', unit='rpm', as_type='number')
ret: 2900 rpm
